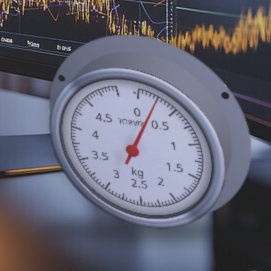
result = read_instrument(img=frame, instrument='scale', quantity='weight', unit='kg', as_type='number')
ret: 0.25 kg
